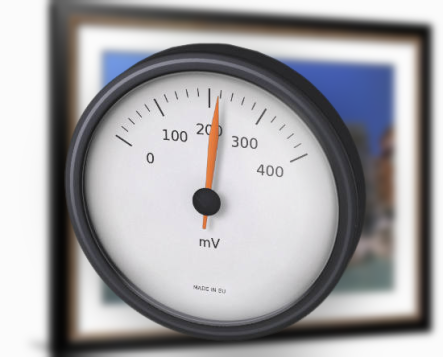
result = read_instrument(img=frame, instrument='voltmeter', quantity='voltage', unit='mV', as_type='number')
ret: 220 mV
